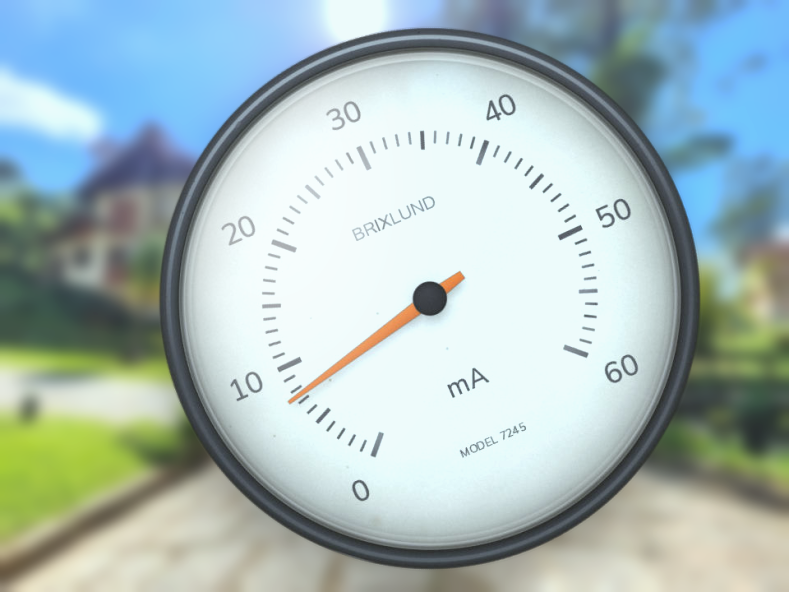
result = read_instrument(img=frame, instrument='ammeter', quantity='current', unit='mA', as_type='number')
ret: 7.5 mA
